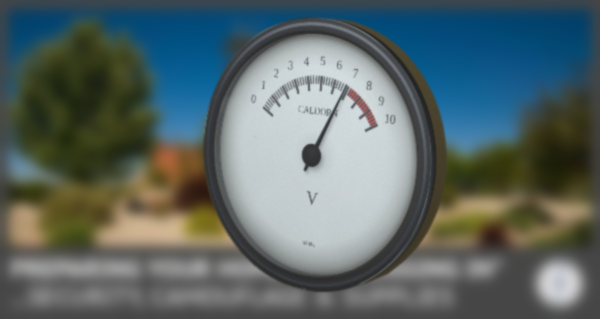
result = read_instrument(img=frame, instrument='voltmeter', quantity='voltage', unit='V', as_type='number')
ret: 7 V
